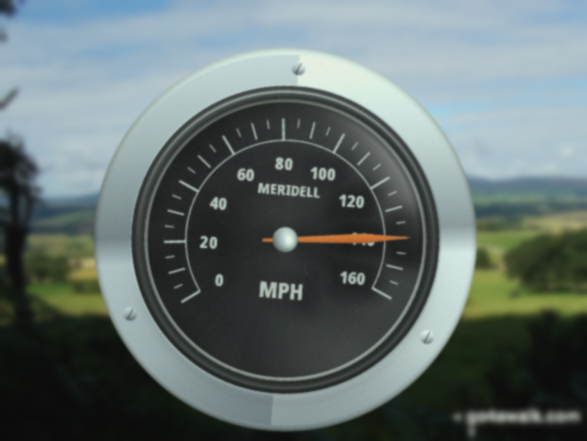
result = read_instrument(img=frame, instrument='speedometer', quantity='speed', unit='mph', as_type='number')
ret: 140 mph
